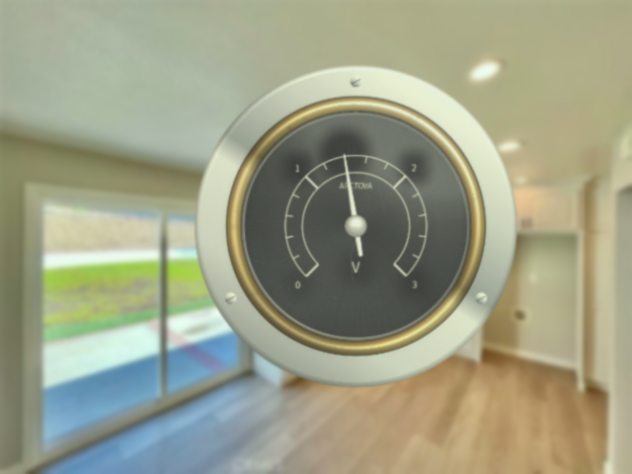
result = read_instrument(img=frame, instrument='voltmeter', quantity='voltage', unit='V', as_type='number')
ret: 1.4 V
